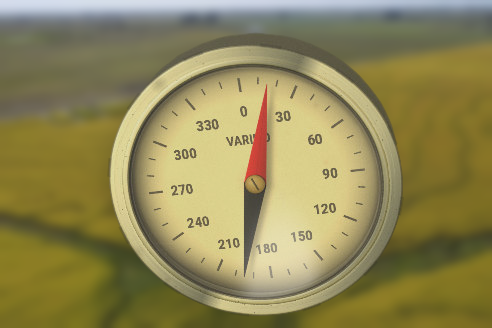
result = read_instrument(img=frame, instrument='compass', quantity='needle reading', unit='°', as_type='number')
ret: 15 °
